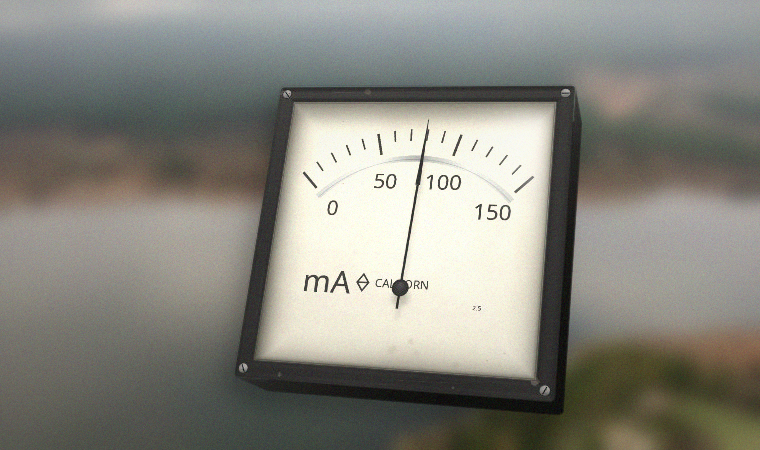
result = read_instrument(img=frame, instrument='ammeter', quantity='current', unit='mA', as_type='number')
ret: 80 mA
